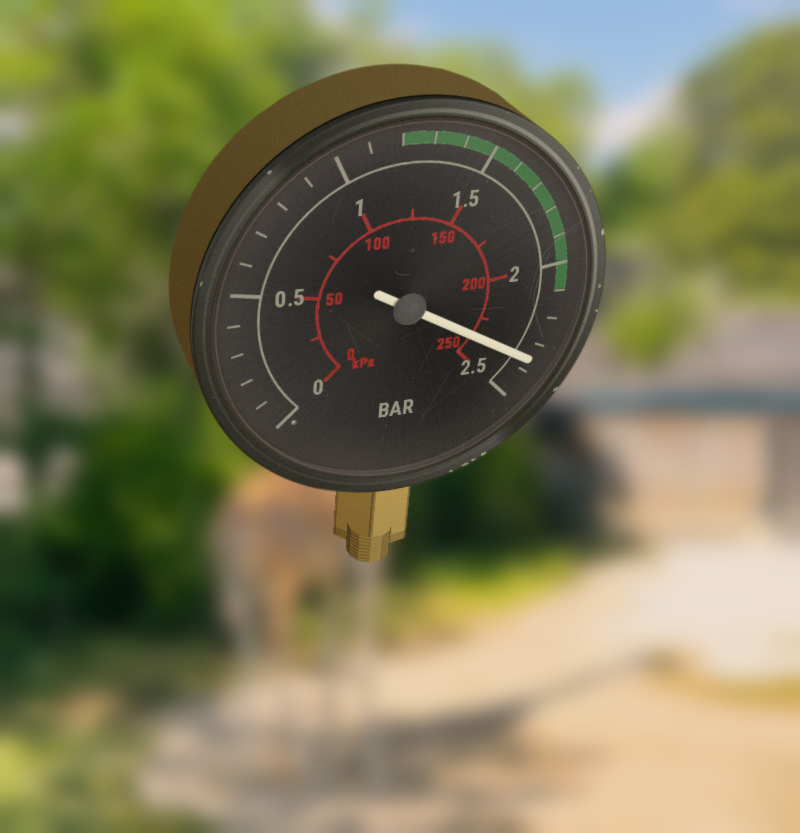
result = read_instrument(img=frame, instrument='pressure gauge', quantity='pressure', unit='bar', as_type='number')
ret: 2.35 bar
